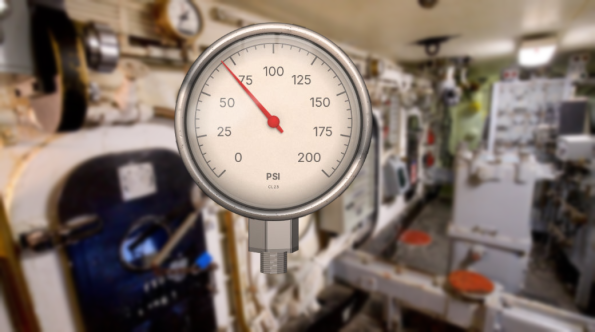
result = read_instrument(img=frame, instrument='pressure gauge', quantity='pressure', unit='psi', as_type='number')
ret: 70 psi
